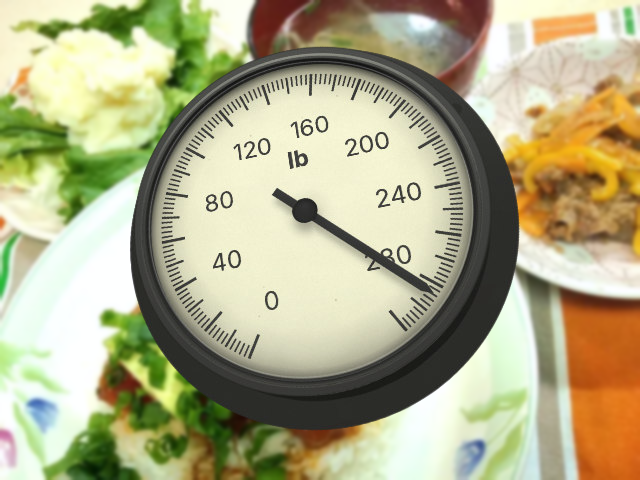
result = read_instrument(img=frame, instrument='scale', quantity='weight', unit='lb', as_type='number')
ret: 284 lb
